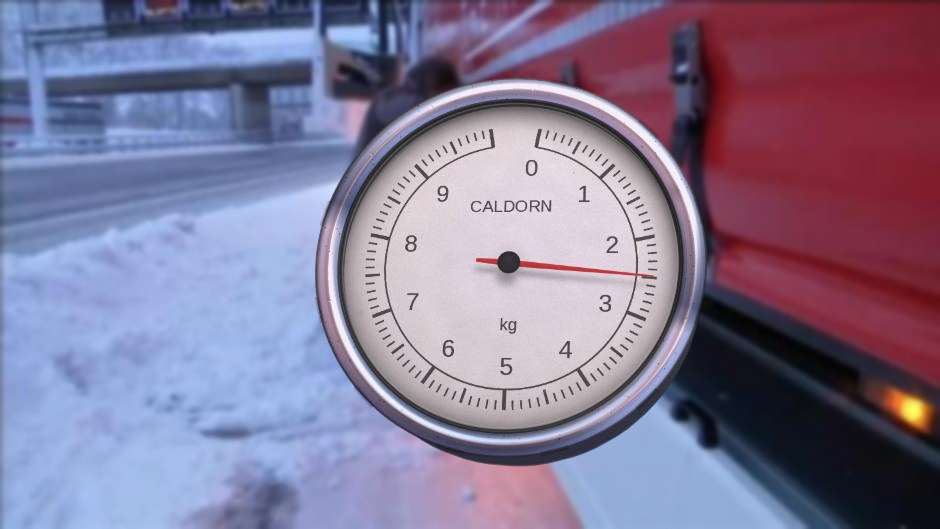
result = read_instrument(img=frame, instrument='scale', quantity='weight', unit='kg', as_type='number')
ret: 2.5 kg
